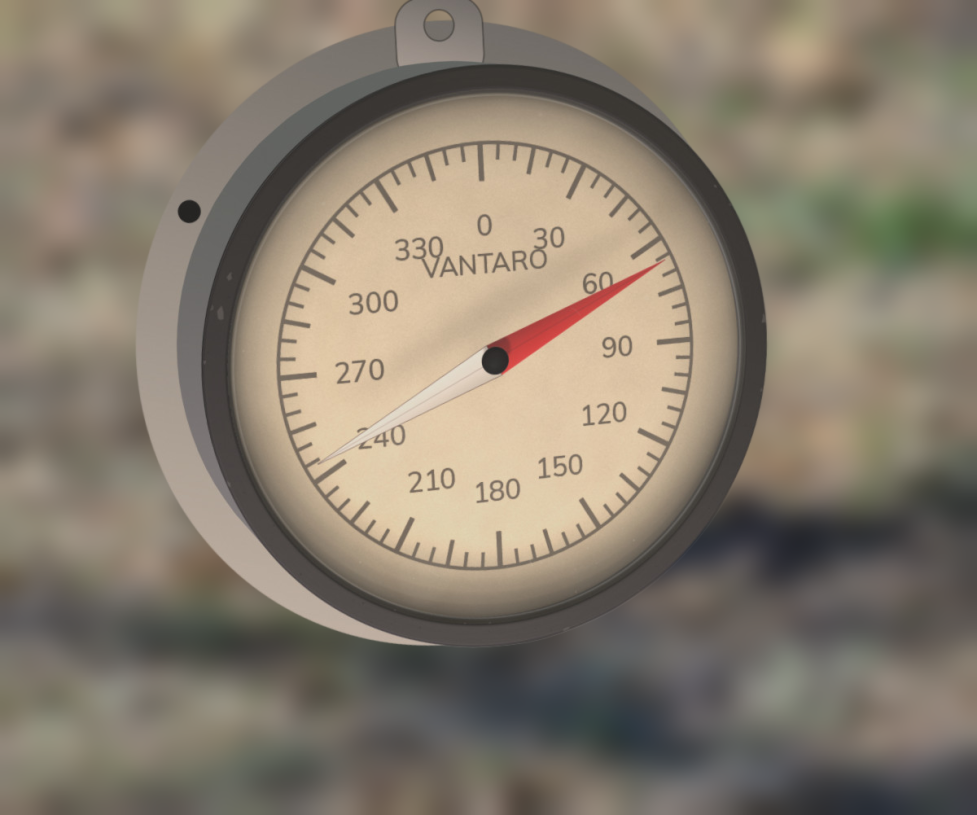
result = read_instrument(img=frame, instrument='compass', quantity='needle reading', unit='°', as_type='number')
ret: 65 °
